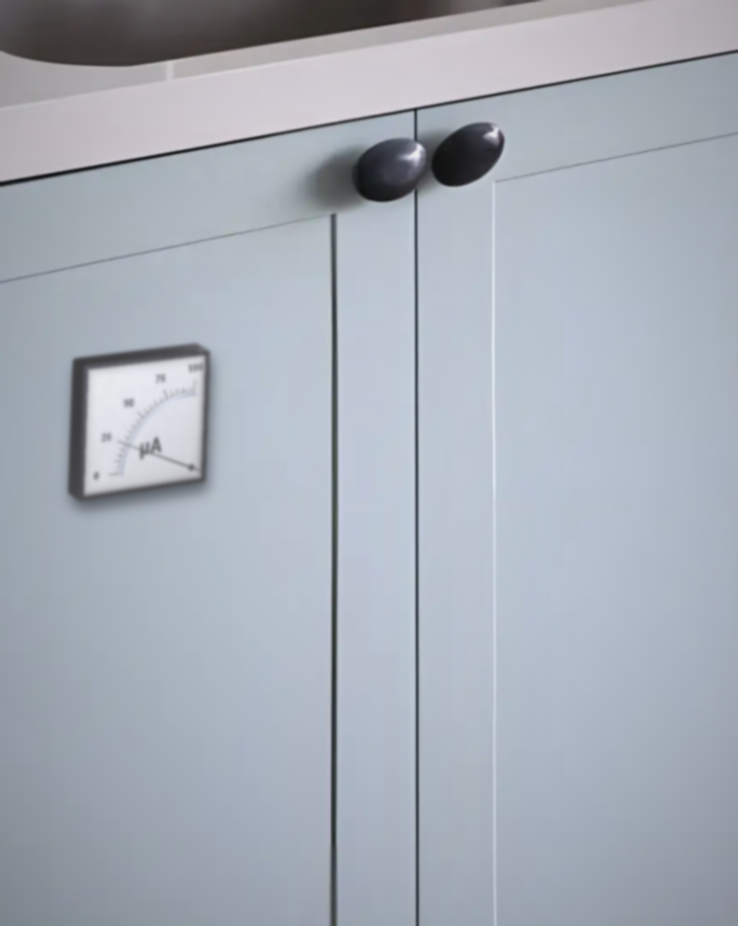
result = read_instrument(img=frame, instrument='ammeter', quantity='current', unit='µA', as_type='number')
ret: 25 µA
